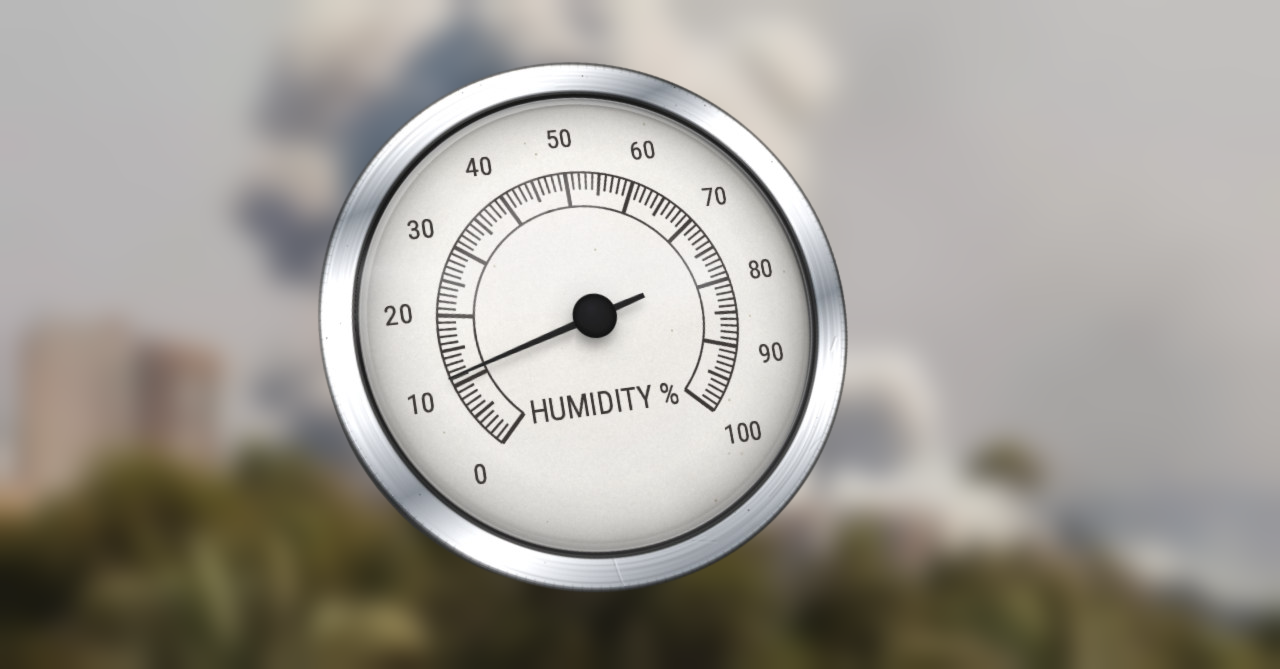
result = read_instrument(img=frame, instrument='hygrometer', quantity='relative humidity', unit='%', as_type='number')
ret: 11 %
